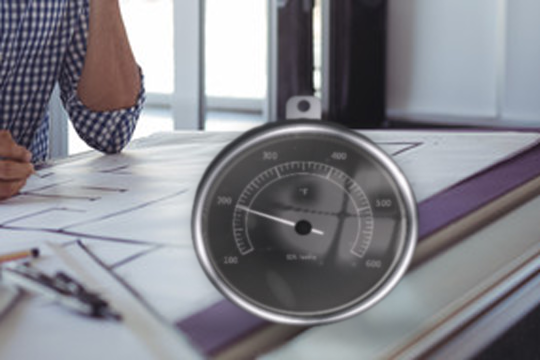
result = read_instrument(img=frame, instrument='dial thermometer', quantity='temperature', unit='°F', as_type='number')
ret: 200 °F
